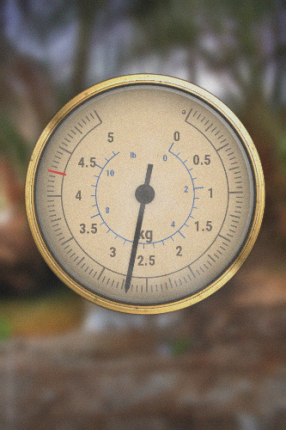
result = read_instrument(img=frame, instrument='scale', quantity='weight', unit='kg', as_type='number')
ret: 2.7 kg
